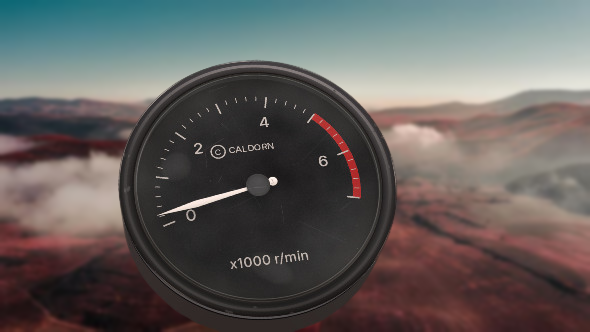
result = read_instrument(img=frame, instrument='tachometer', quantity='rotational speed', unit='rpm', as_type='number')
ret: 200 rpm
